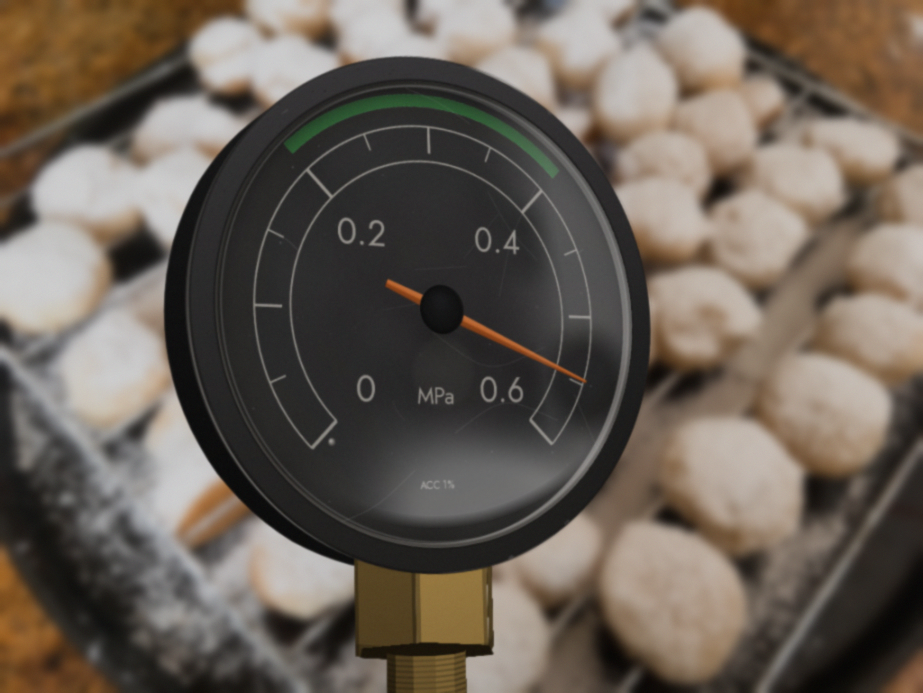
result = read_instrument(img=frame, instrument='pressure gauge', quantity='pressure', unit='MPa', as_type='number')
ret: 0.55 MPa
